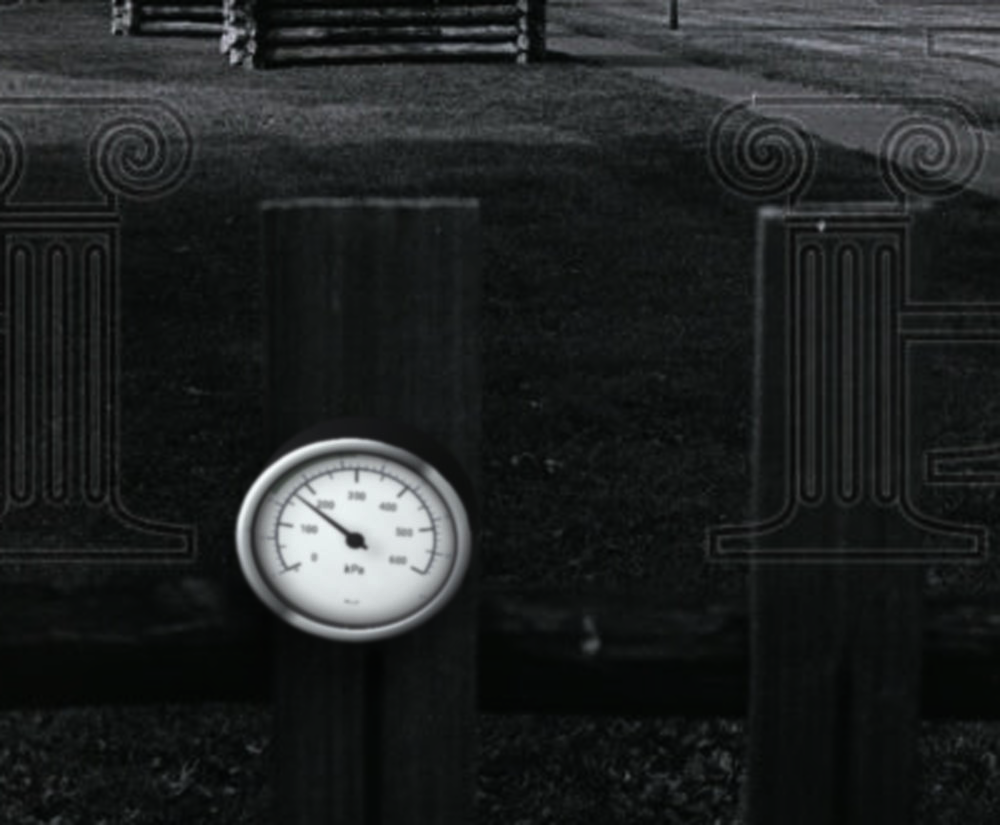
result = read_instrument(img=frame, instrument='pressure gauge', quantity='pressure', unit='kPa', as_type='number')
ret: 175 kPa
